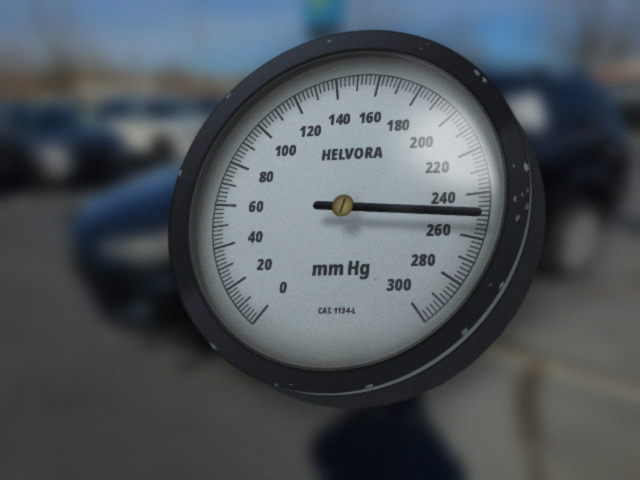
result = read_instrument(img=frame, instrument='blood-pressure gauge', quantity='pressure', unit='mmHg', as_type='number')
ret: 250 mmHg
